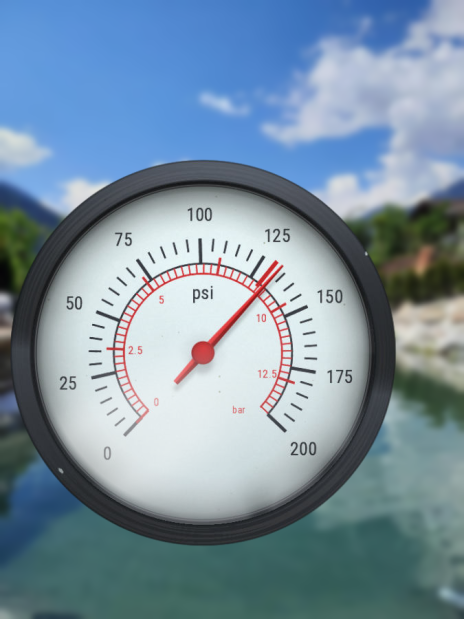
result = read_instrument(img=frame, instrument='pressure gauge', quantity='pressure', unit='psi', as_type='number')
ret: 132.5 psi
